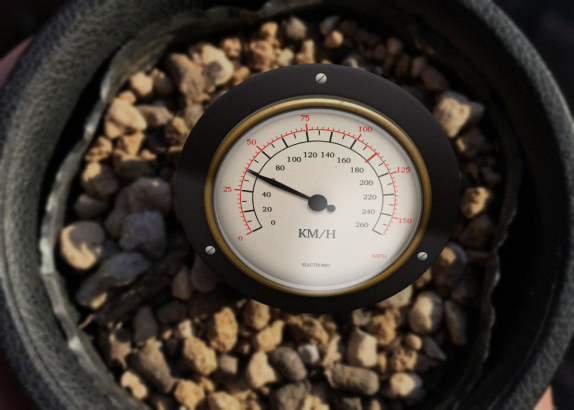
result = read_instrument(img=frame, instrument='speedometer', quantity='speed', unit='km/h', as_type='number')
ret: 60 km/h
